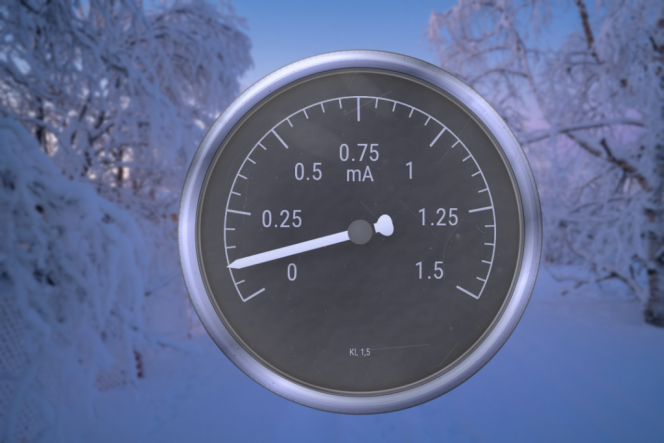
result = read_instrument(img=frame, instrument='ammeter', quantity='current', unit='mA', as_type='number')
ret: 0.1 mA
